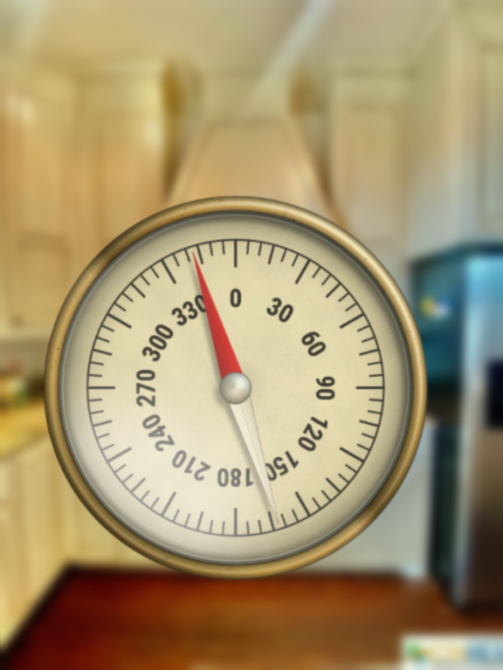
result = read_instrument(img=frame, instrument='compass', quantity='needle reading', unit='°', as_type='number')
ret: 342.5 °
